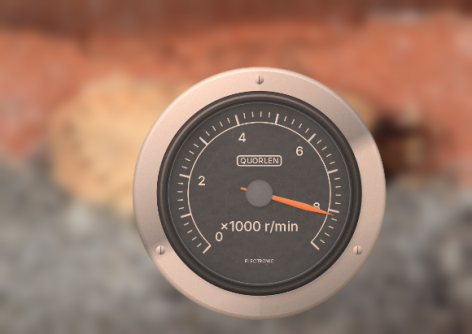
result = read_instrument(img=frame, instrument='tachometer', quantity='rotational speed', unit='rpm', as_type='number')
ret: 8100 rpm
